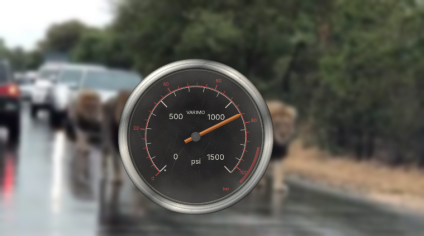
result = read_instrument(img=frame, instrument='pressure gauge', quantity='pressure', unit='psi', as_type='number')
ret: 1100 psi
